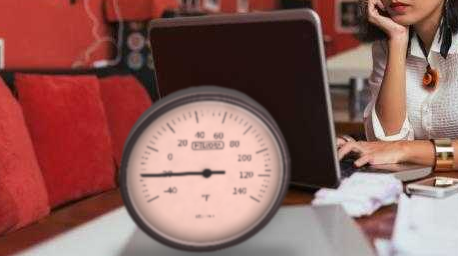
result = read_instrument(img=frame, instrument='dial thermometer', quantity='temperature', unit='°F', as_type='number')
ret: -20 °F
